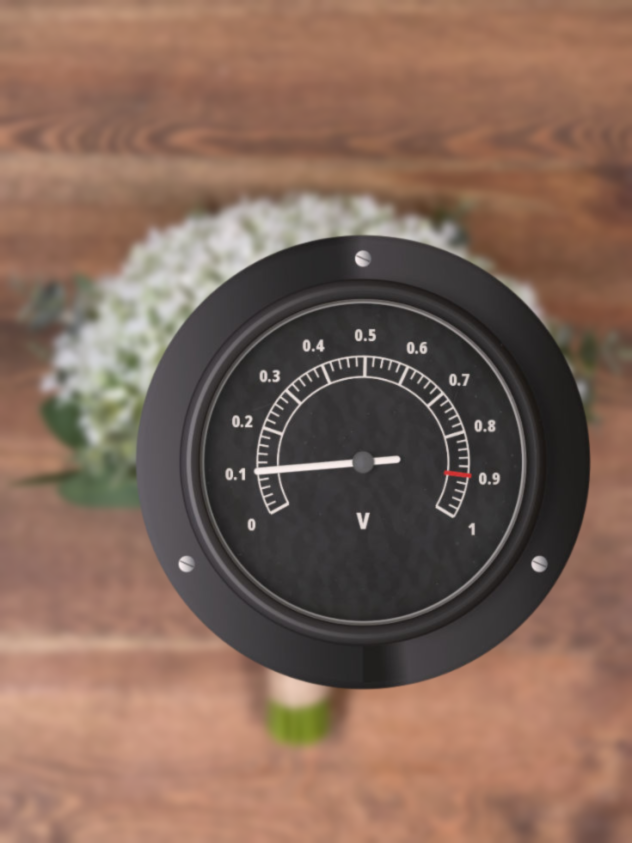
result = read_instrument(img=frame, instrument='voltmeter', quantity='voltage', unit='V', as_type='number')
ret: 0.1 V
